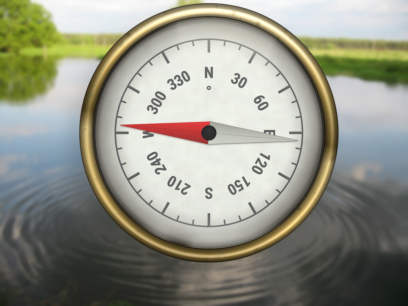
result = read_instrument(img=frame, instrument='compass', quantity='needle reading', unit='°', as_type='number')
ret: 275 °
